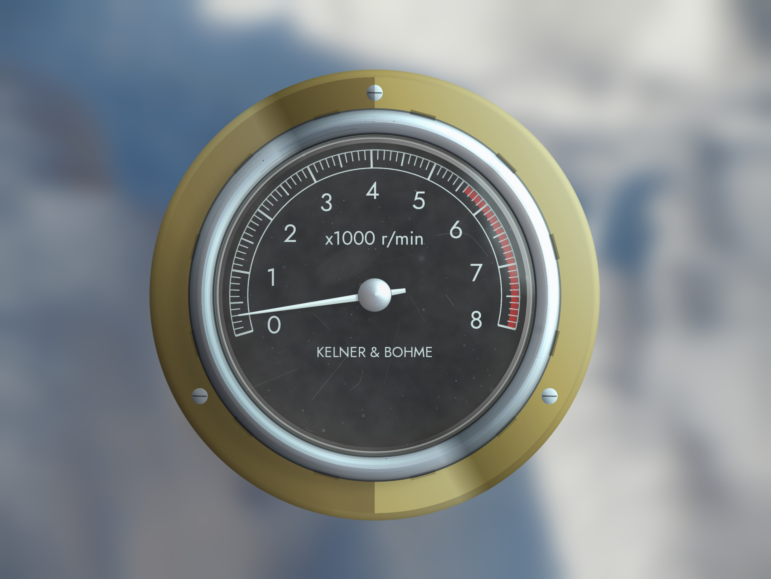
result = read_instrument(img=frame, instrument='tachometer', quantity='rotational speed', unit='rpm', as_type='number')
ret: 300 rpm
